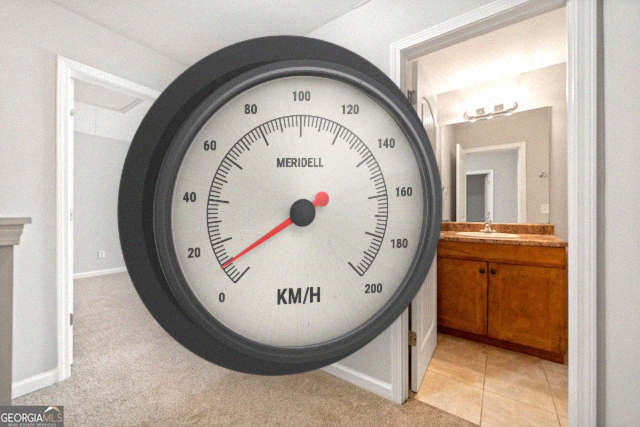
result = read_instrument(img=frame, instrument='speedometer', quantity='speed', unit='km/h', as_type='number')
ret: 10 km/h
